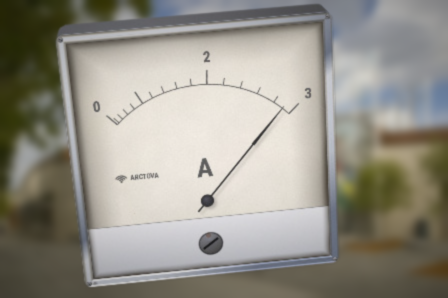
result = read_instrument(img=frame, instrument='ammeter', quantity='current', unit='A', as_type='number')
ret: 2.9 A
